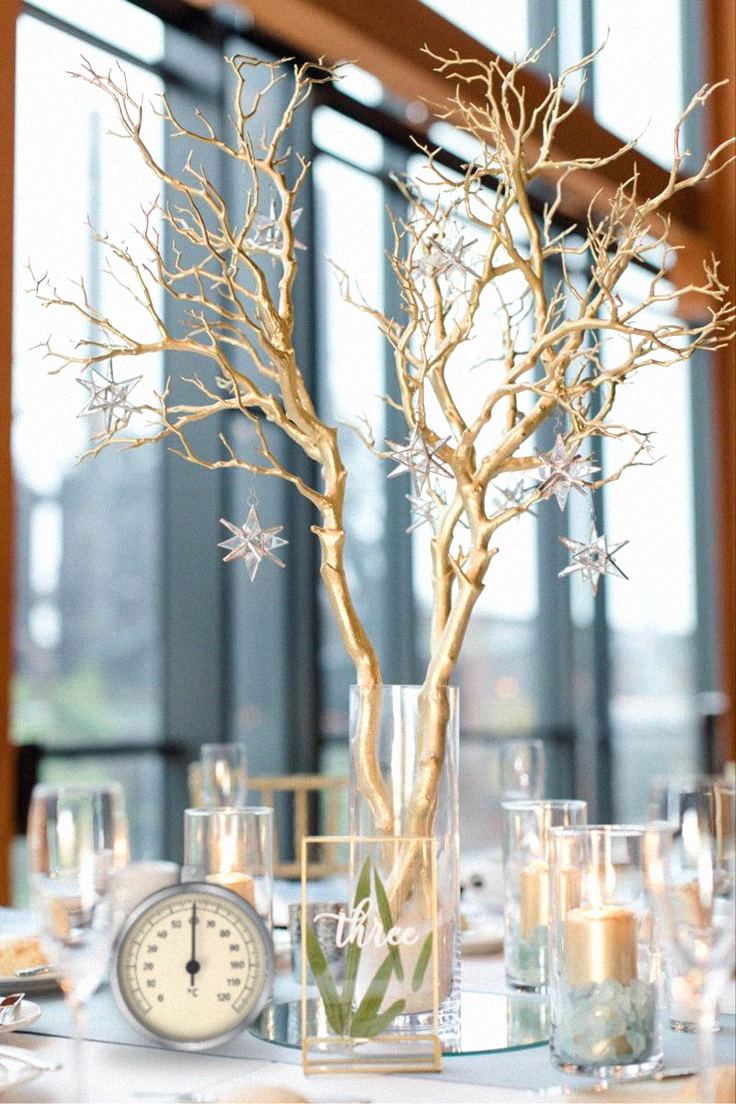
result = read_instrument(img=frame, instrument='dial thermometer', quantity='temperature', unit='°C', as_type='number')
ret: 60 °C
